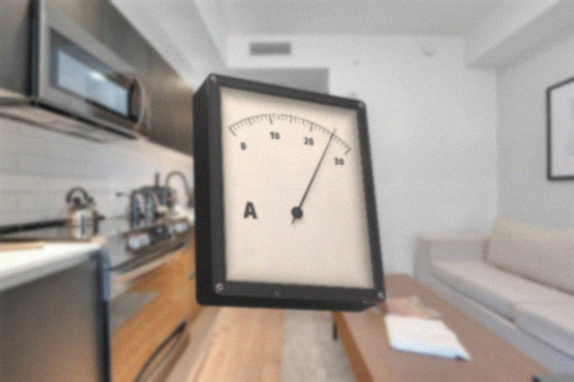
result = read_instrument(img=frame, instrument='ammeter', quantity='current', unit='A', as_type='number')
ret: 25 A
